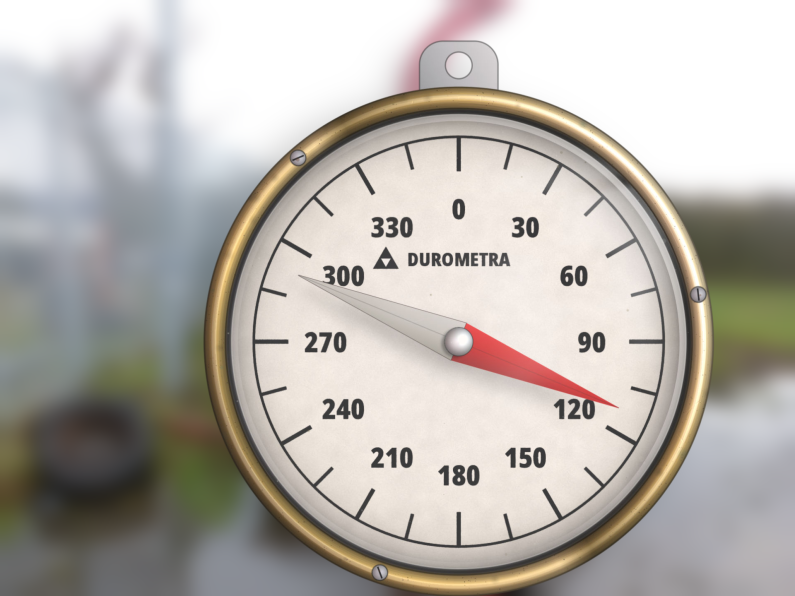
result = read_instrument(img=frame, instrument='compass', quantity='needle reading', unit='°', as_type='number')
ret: 112.5 °
